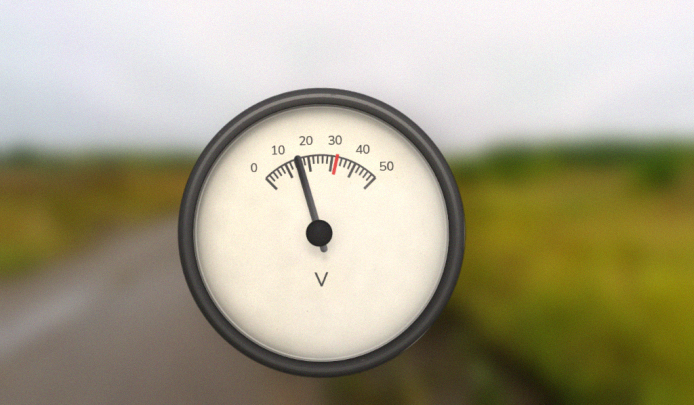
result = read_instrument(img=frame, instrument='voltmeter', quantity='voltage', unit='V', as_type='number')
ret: 16 V
